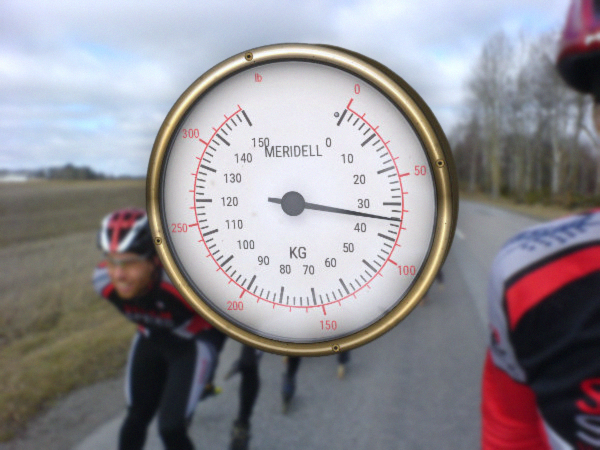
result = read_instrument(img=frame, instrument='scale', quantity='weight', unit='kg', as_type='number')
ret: 34 kg
